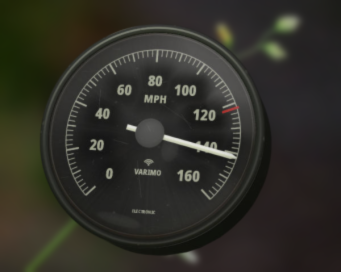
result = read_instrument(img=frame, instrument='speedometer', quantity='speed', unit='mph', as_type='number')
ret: 142 mph
